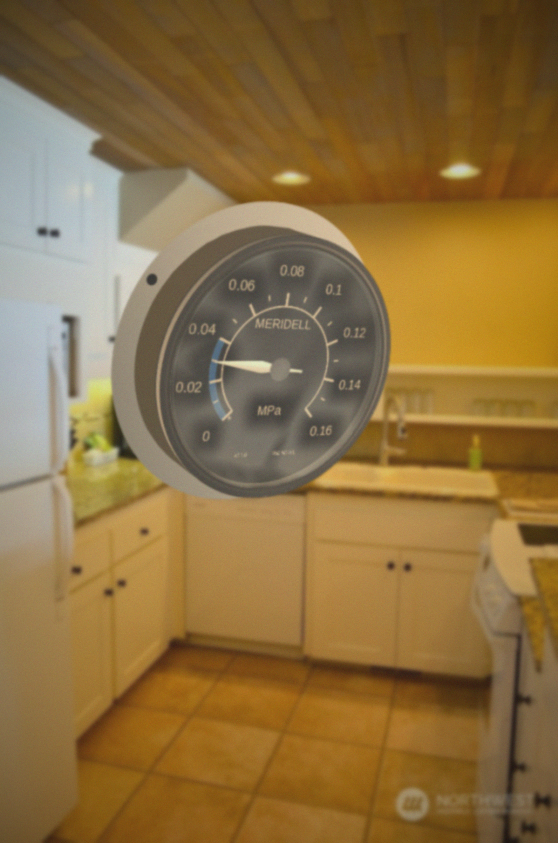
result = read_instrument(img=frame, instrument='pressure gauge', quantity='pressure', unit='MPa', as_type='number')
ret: 0.03 MPa
